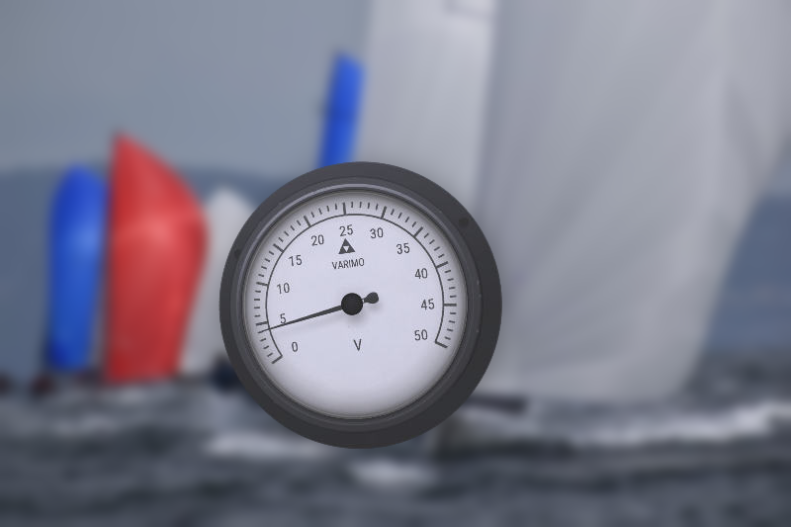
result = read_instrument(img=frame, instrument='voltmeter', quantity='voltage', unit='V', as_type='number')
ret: 4 V
